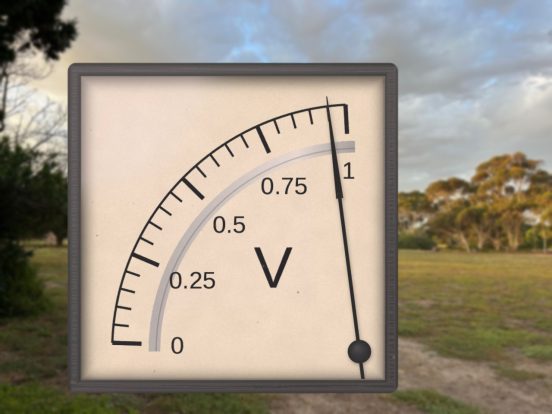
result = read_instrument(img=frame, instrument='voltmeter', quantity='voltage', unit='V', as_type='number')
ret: 0.95 V
